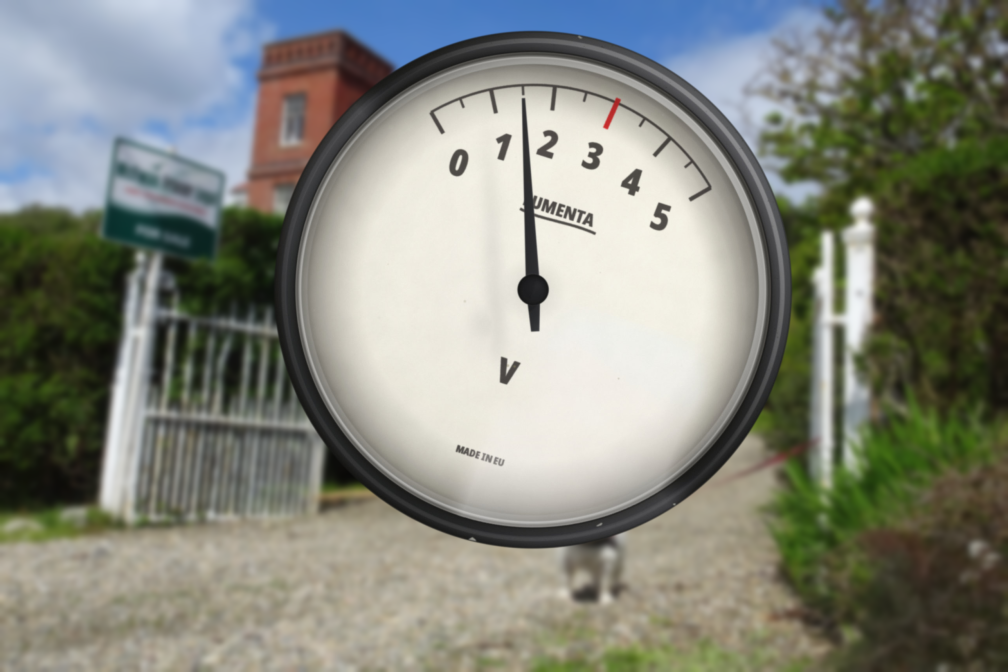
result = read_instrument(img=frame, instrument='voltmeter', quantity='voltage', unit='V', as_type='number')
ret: 1.5 V
